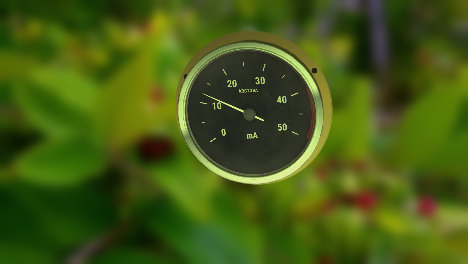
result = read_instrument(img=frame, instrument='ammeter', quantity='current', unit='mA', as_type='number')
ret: 12.5 mA
